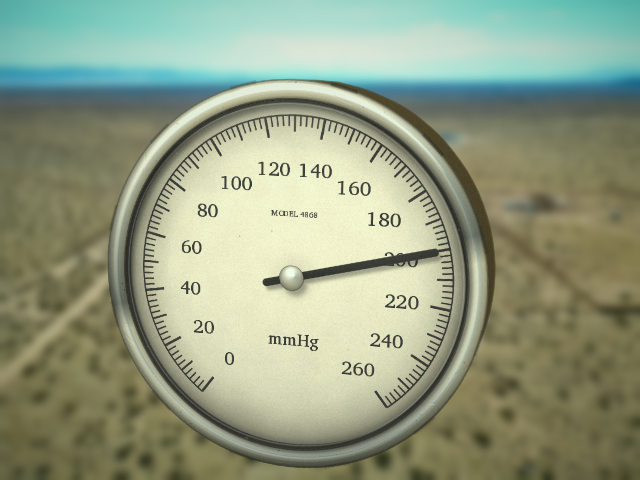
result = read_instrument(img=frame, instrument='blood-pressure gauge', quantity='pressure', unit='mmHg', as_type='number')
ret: 200 mmHg
